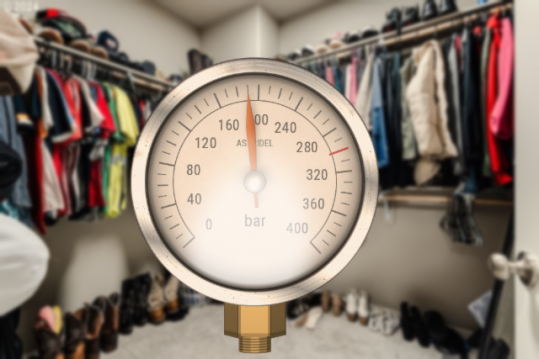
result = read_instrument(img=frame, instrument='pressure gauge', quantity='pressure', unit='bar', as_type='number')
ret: 190 bar
